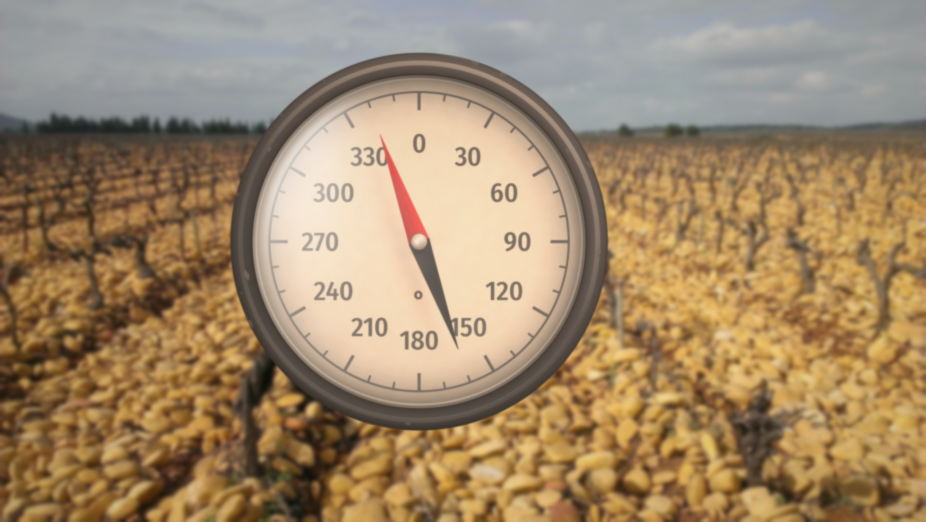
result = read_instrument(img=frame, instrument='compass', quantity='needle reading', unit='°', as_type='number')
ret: 340 °
